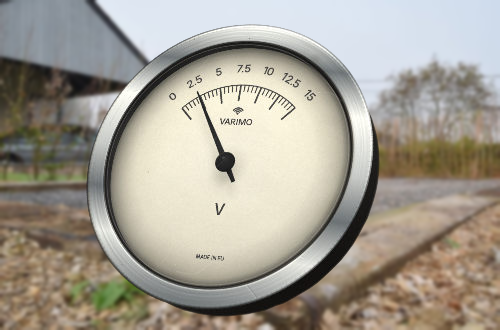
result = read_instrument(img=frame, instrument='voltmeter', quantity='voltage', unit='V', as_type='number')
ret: 2.5 V
